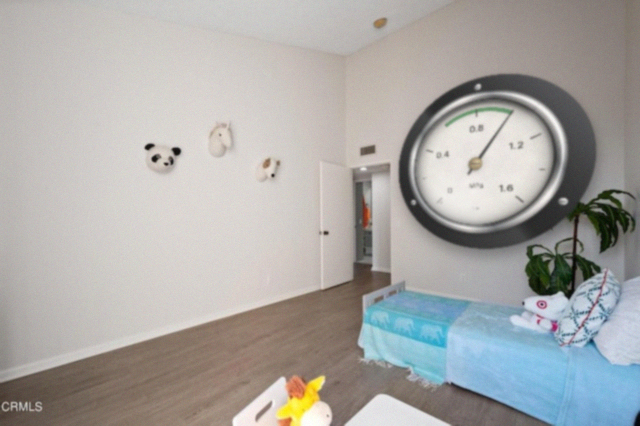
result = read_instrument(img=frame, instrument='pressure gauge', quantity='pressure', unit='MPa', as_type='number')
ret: 1 MPa
